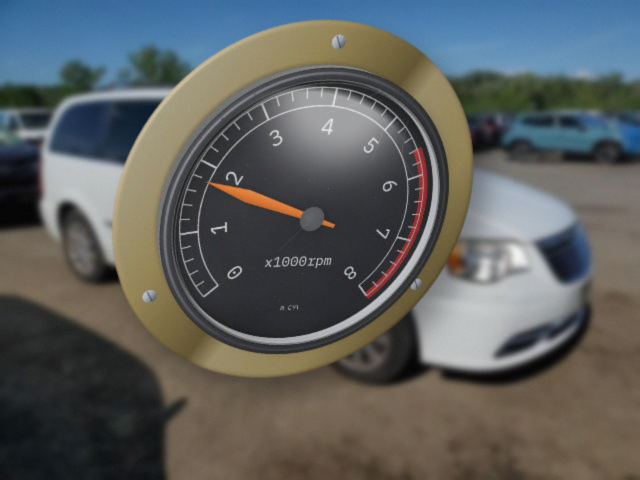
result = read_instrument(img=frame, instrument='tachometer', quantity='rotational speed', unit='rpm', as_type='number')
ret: 1800 rpm
